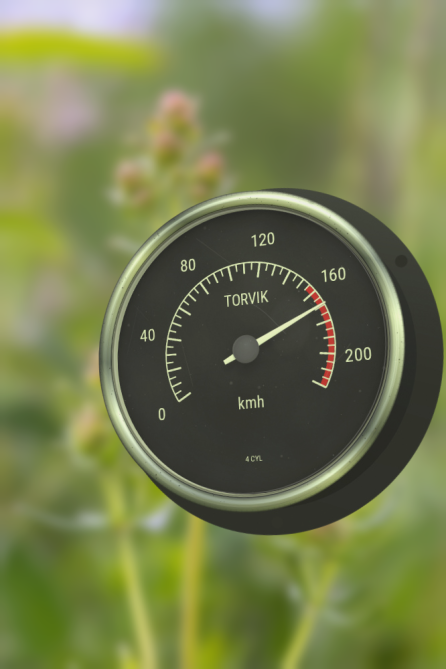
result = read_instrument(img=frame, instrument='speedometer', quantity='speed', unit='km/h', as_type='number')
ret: 170 km/h
